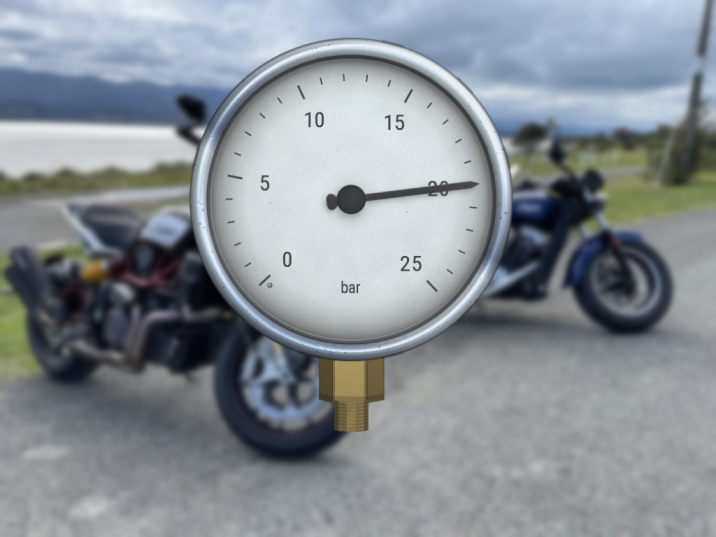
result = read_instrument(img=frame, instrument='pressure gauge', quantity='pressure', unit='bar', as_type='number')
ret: 20 bar
